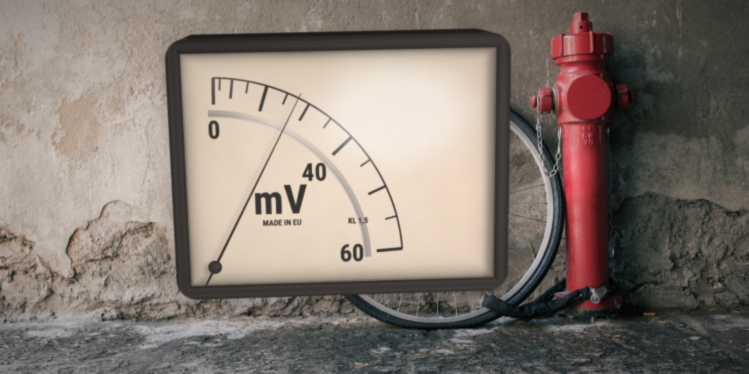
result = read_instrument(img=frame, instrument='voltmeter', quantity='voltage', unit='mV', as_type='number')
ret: 27.5 mV
